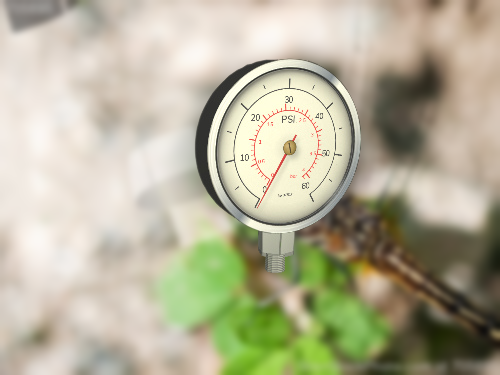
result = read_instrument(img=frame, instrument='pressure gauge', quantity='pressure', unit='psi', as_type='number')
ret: 0 psi
